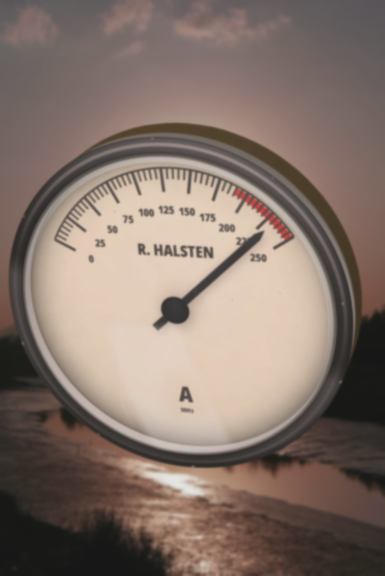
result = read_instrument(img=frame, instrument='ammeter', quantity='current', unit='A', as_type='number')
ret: 230 A
